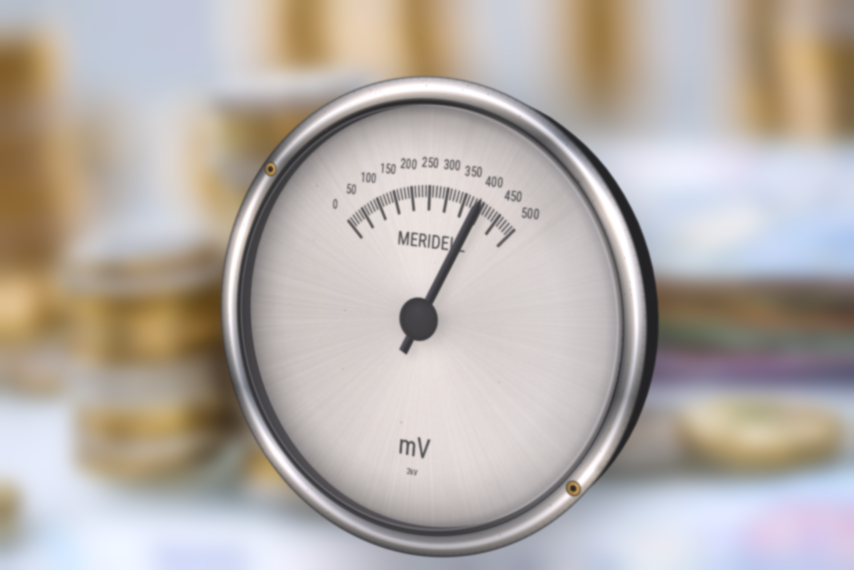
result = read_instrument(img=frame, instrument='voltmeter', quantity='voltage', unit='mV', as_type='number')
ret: 400 mV
